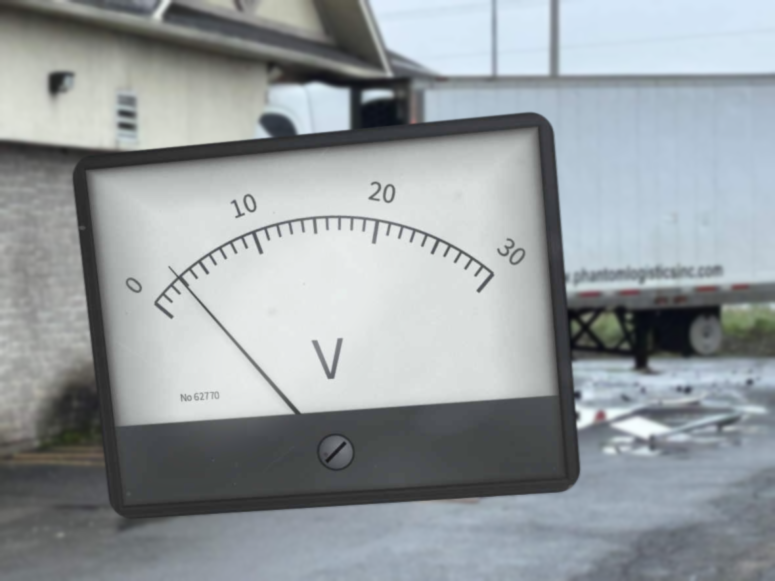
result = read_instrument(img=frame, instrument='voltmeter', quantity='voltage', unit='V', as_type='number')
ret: 3 V
